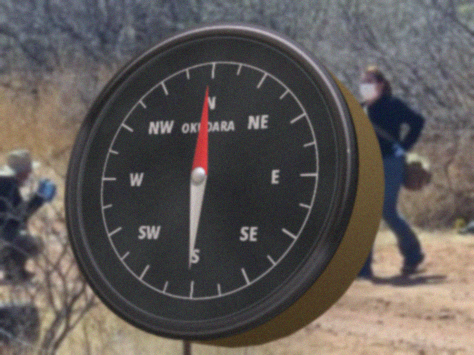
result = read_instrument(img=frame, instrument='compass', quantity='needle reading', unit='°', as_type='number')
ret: 0 °
